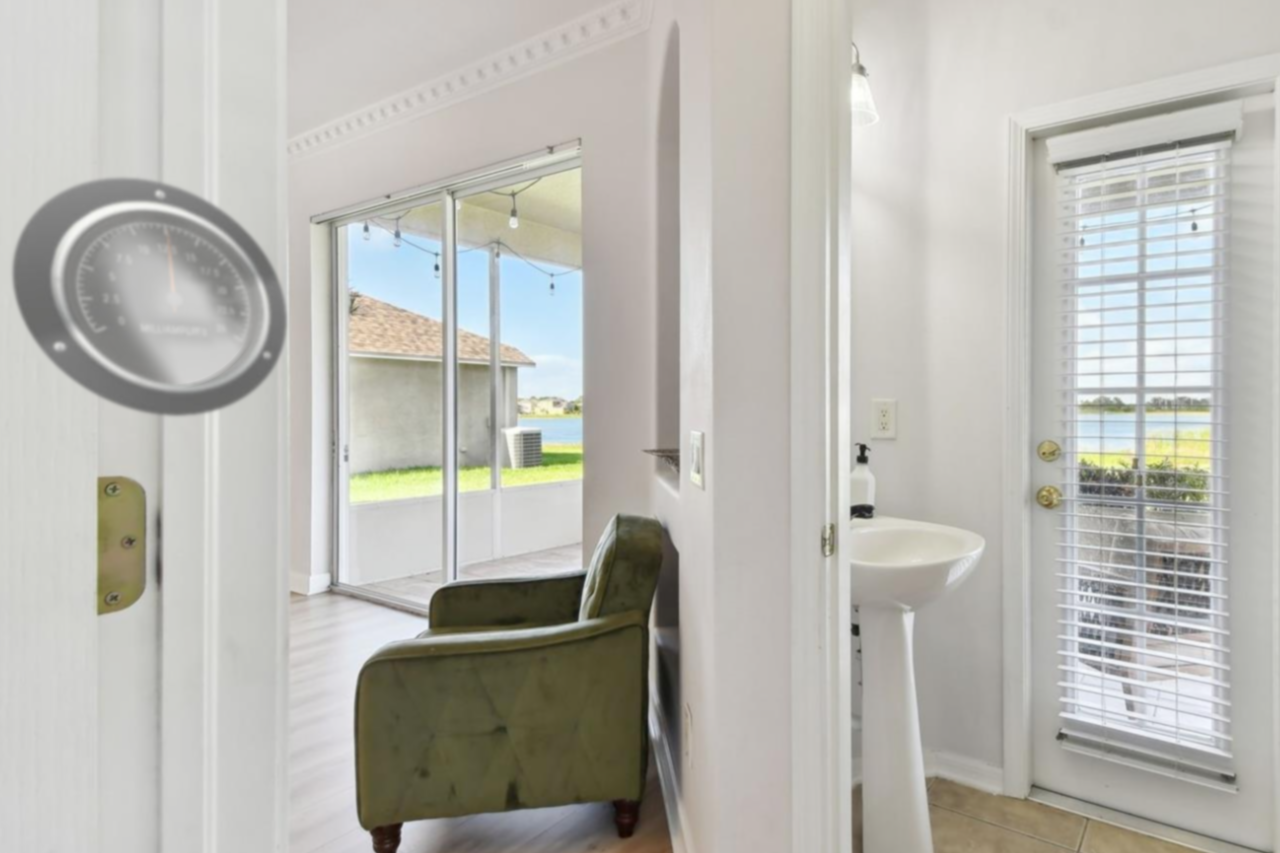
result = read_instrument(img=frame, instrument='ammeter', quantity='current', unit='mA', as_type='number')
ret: 12.5 mA
